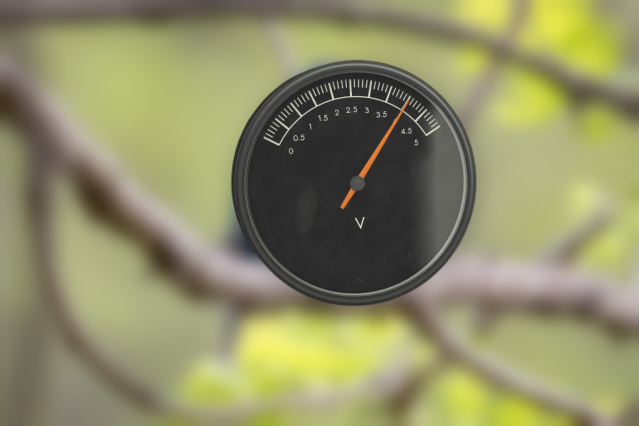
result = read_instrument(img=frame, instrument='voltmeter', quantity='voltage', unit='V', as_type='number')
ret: 4 V
